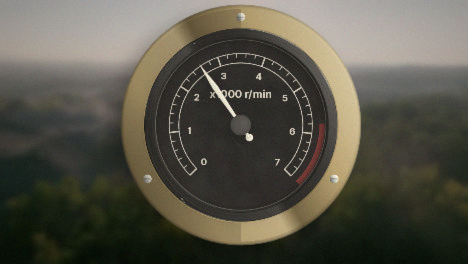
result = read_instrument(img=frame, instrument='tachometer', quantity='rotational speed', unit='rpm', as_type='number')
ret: 2600 rpm
